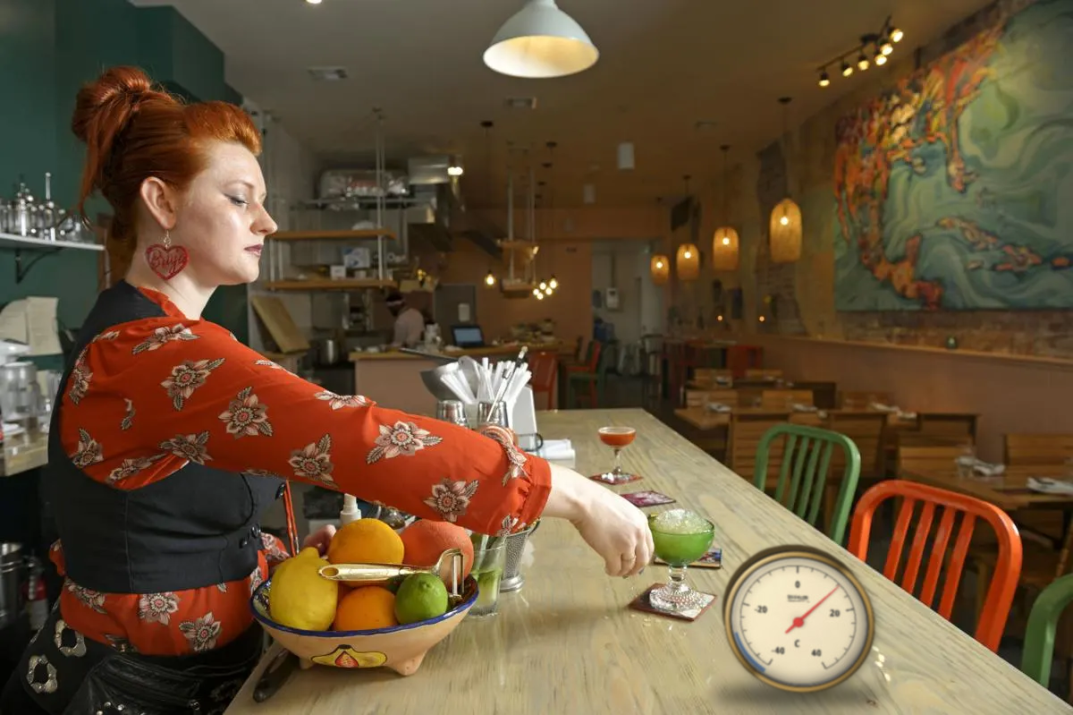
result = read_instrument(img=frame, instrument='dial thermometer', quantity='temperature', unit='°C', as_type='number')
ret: 12 °C
